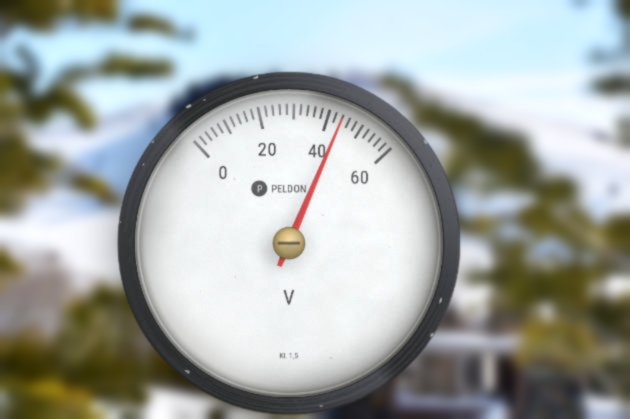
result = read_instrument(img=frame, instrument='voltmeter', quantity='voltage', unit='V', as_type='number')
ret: 44 V
